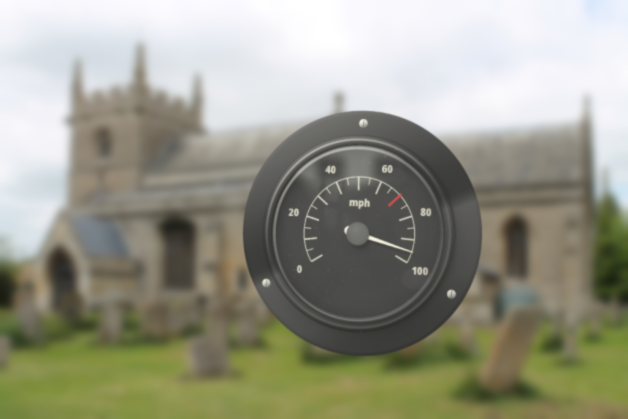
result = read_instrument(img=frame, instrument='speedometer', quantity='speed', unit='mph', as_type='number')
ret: 95 mph
